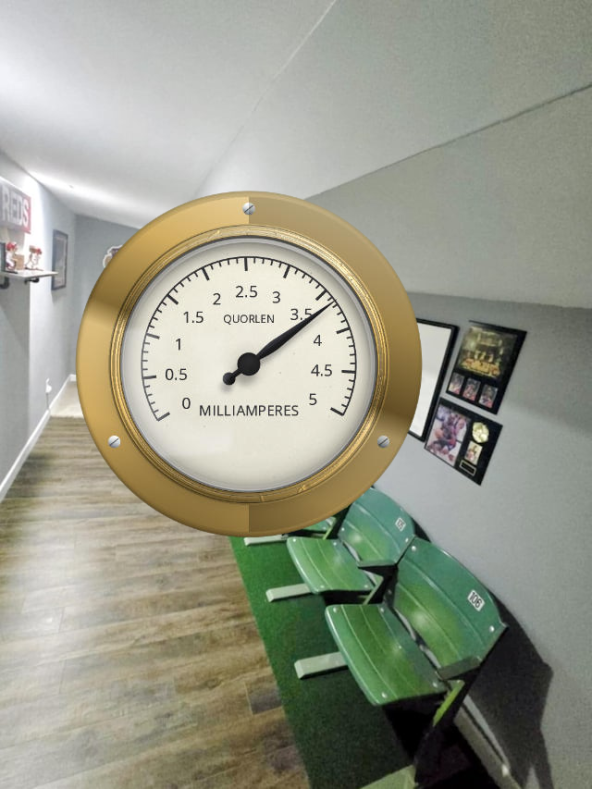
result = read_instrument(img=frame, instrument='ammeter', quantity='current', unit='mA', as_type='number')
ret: 3.65 mA
